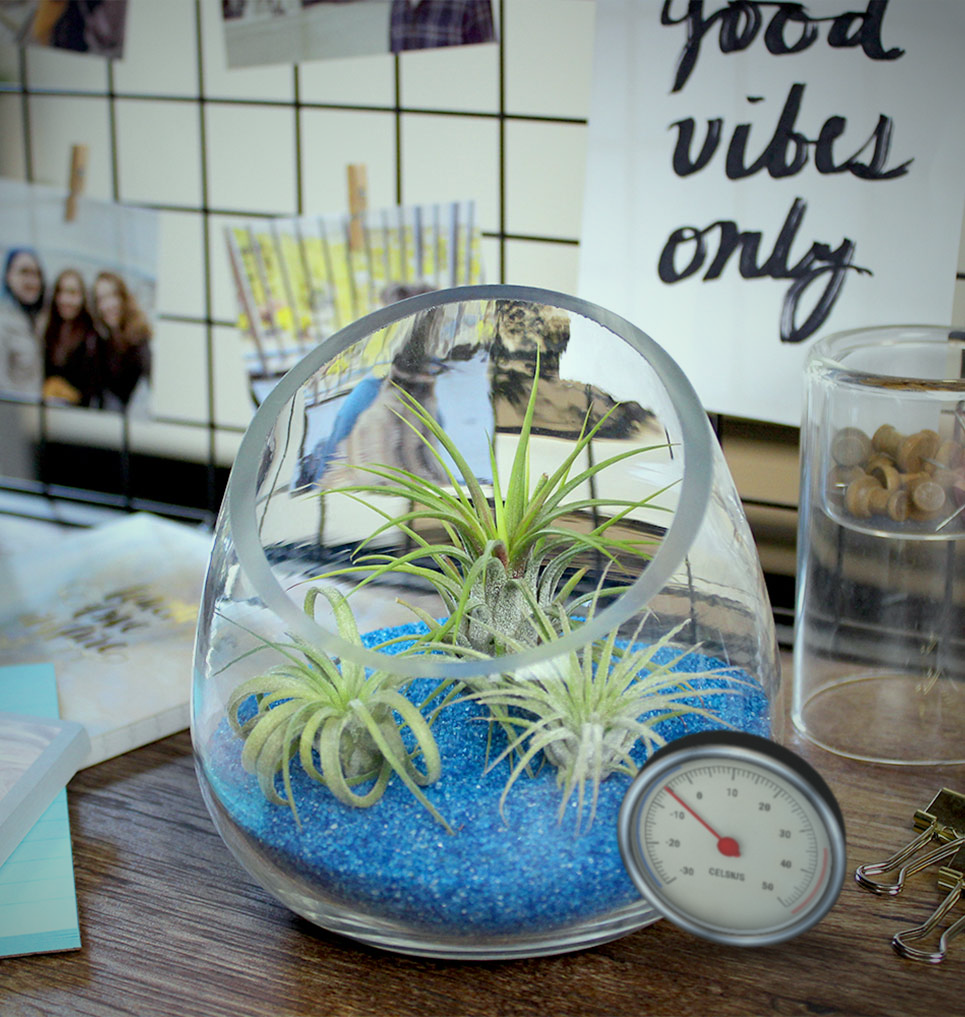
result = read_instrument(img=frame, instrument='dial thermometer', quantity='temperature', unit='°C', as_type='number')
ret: -5 °C
